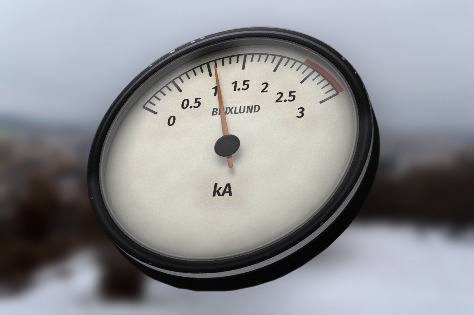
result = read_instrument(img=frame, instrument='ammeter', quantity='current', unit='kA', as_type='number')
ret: 1.1 kA
